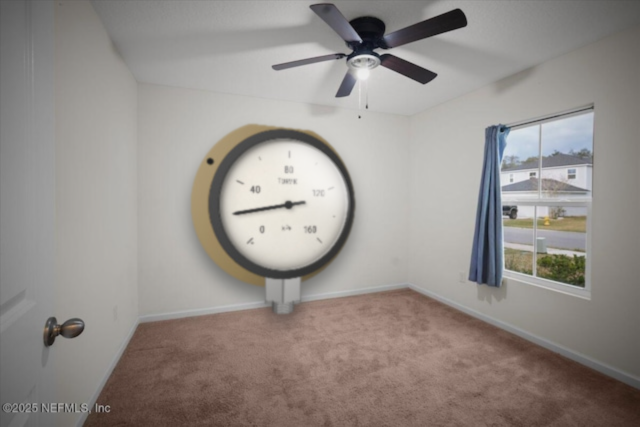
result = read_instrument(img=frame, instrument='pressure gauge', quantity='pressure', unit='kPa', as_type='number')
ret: 20 kPa
